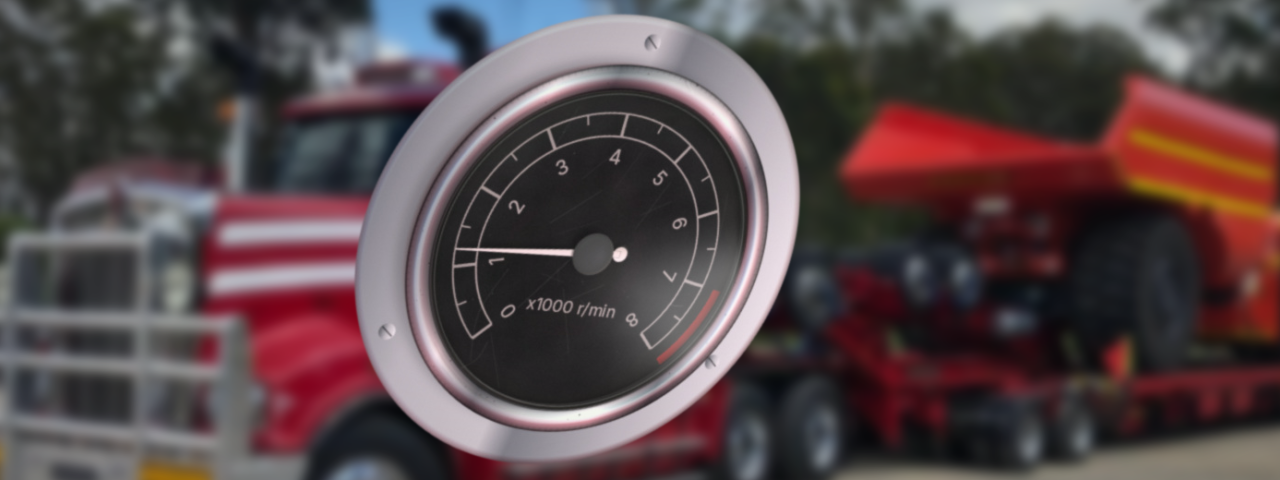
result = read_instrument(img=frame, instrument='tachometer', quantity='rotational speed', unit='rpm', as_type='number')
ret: 1250 rpm
